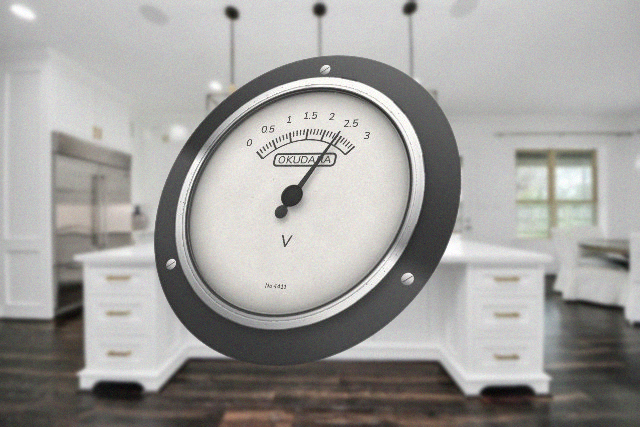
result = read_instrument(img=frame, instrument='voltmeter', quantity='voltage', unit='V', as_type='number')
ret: 2.5 V
